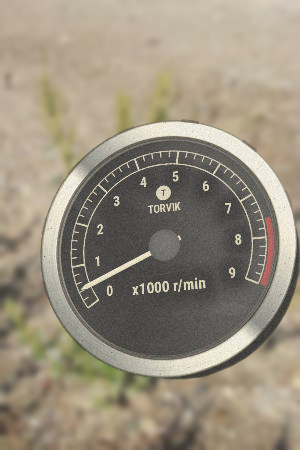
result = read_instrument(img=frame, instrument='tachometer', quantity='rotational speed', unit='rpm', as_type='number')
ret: 400 rpm
